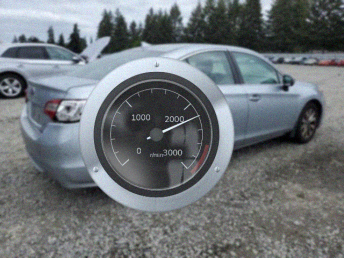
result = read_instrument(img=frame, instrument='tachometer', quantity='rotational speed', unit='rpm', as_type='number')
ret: 2200 rpm
